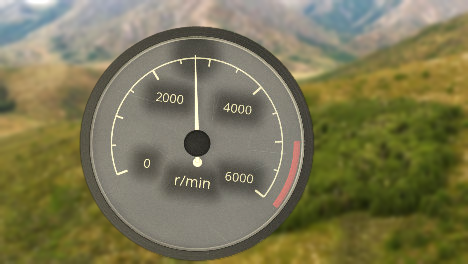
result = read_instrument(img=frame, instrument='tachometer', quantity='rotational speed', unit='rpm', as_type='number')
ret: 2750 rpm
